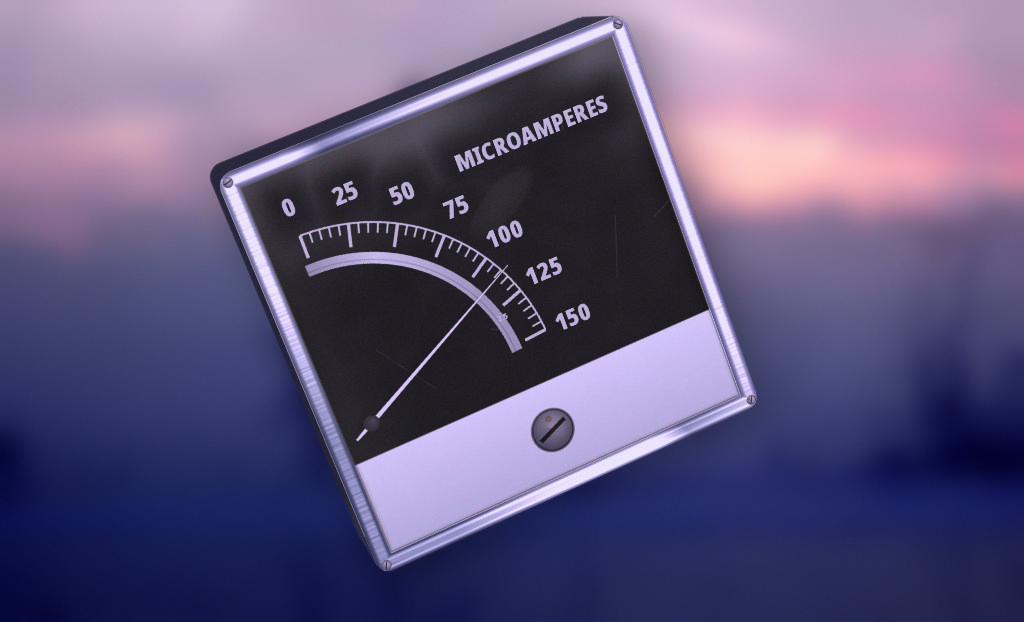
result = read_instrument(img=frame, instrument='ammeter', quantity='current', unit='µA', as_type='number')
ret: 110 µA
